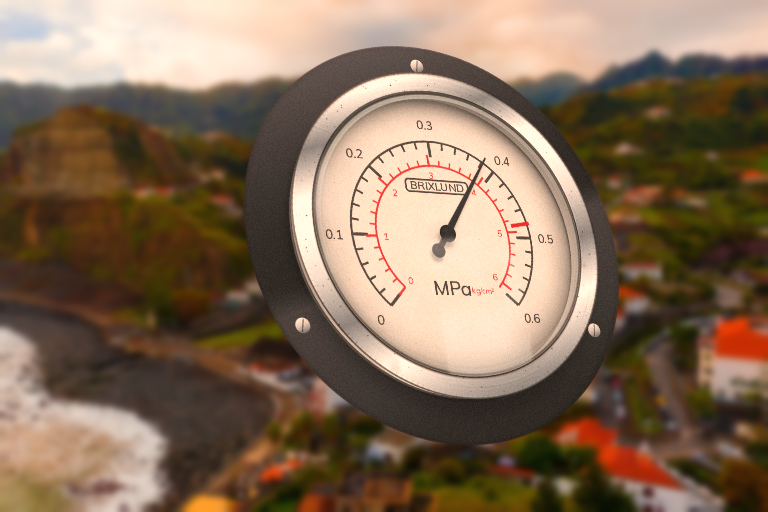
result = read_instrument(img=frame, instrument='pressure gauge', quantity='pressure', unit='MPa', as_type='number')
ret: 0.38 MPa
